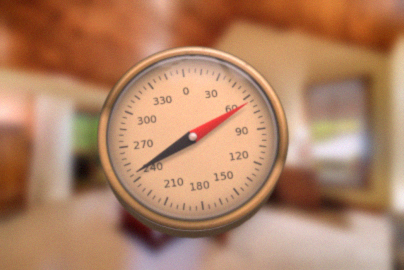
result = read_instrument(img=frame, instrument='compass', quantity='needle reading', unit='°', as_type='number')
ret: 65 °
